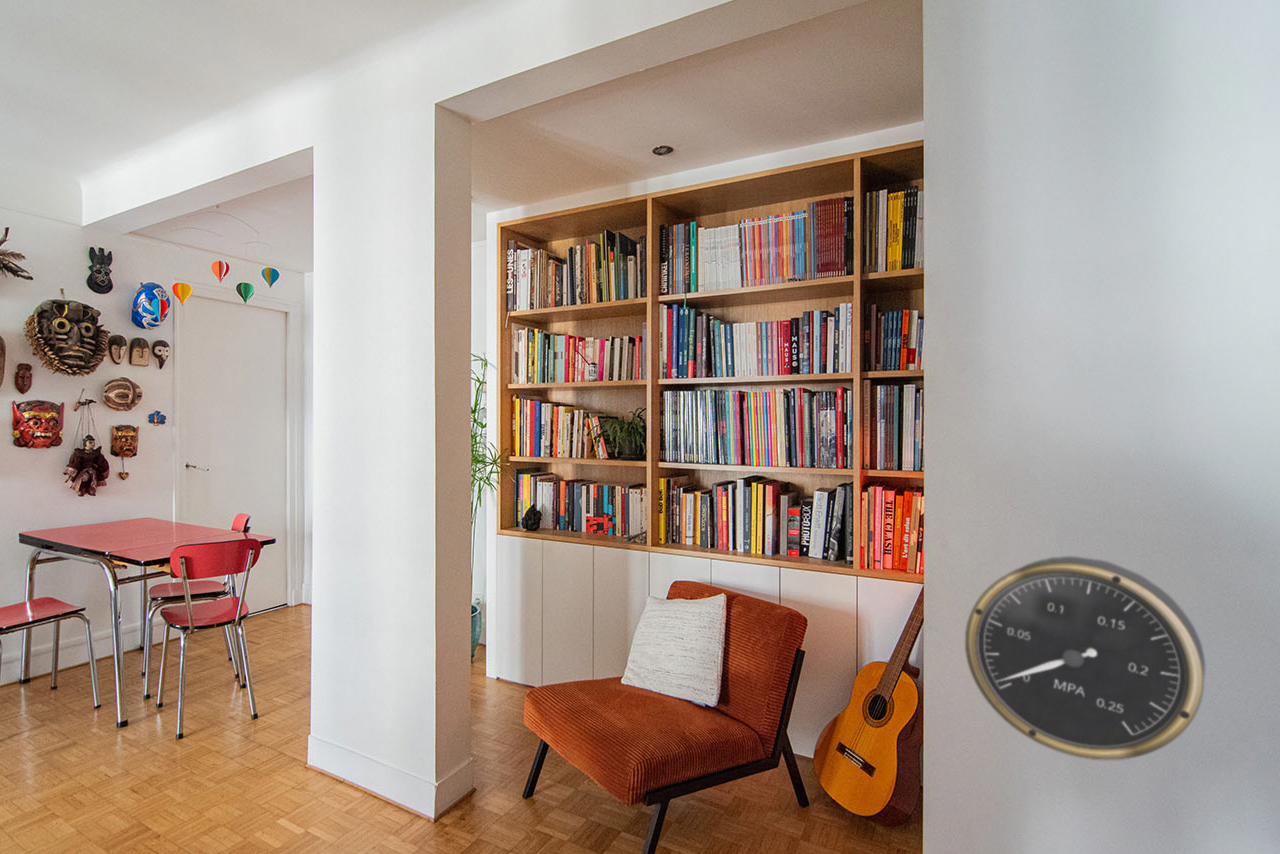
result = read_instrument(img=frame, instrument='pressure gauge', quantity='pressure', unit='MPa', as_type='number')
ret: 0.005 MPa
